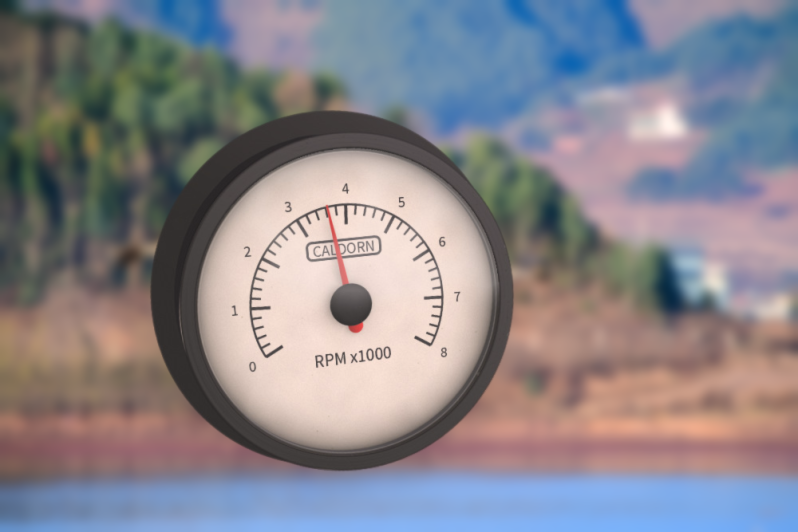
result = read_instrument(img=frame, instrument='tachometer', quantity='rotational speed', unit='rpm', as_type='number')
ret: 3600 rpm
